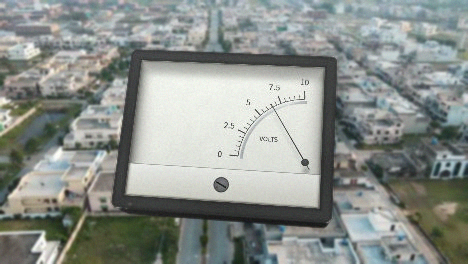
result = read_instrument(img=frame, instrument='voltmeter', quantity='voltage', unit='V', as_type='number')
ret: 6.5 V
